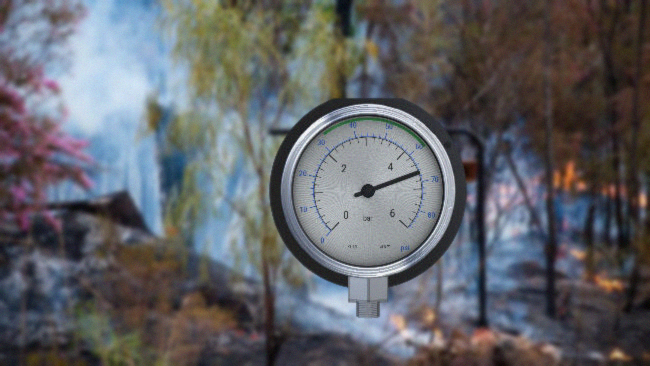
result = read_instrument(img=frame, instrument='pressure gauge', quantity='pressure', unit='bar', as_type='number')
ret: 4.6 bar
